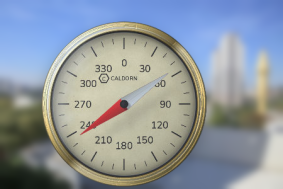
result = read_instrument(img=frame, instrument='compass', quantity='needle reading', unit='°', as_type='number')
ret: 235 °
